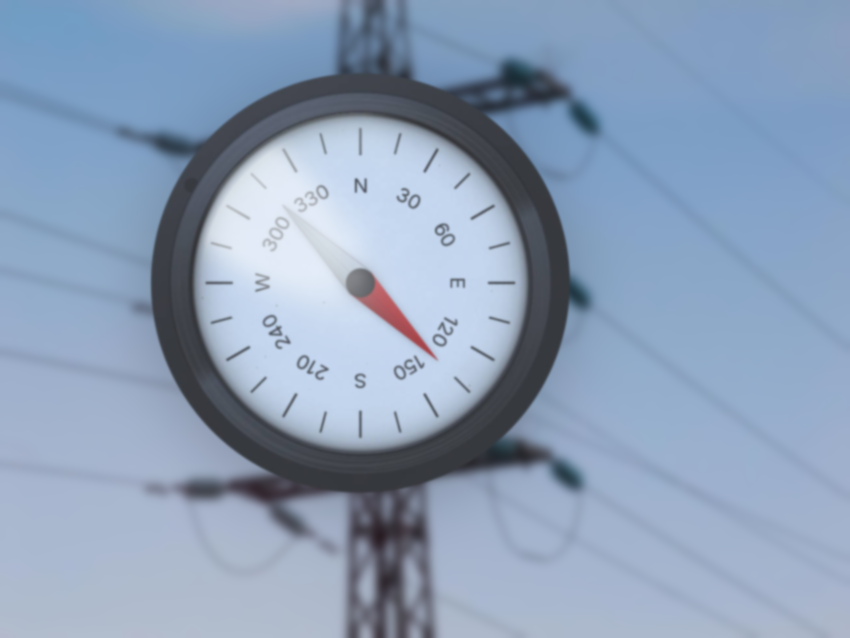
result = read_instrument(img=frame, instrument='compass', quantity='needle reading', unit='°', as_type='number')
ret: 135 °
